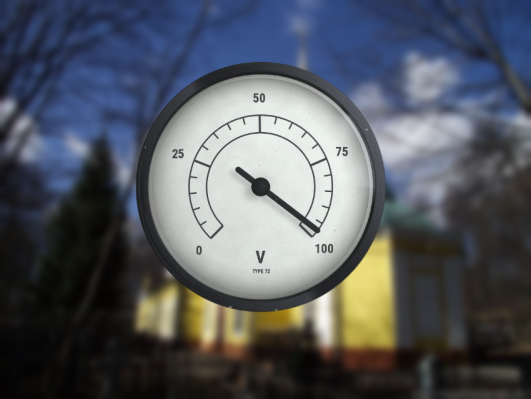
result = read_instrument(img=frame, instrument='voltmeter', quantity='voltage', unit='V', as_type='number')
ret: 97.5 V
